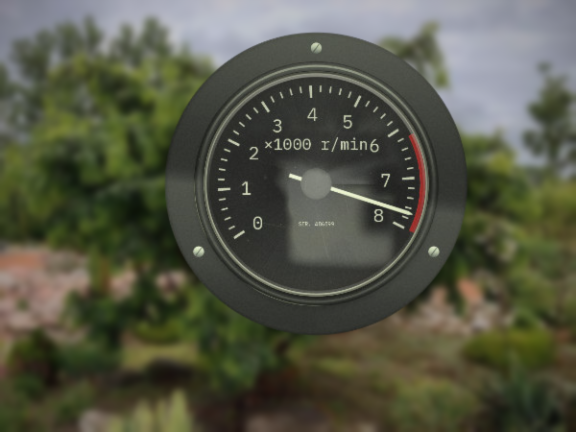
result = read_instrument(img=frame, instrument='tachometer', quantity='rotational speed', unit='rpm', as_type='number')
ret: 7700 rpm
